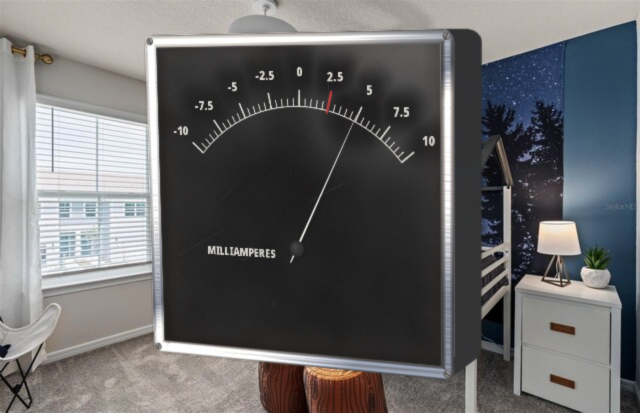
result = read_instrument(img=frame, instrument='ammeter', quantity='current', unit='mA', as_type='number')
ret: 5 mA
